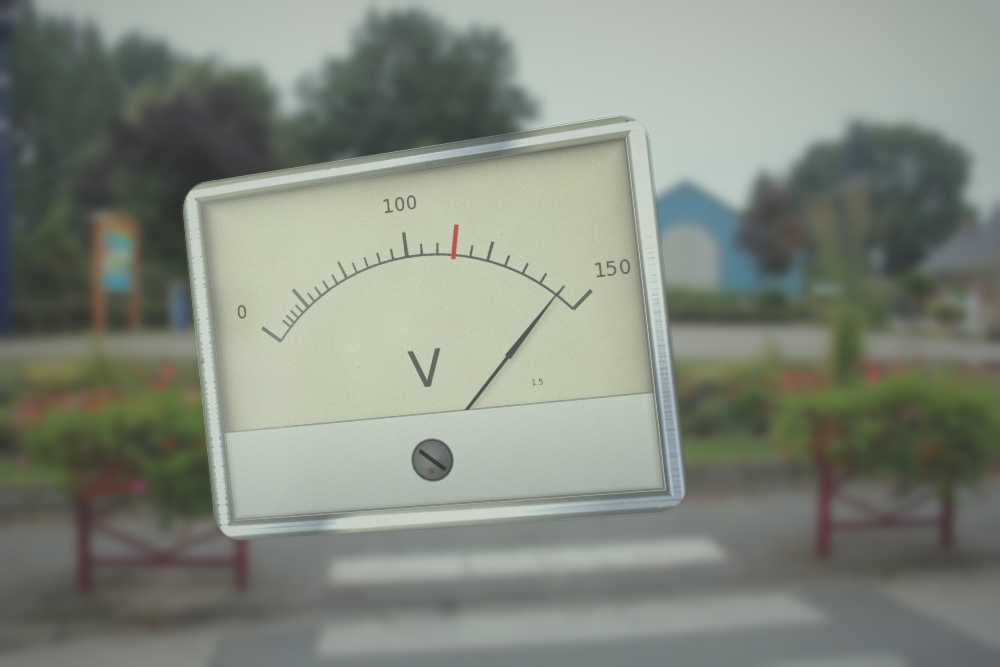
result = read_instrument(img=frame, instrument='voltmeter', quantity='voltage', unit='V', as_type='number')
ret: 145 V
